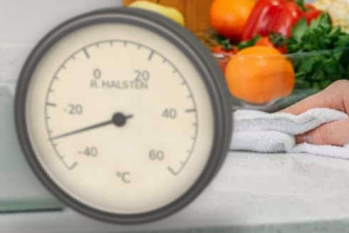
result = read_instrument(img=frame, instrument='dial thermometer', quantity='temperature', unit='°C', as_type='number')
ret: -30 °C
